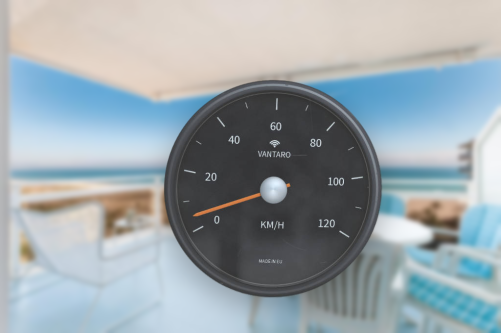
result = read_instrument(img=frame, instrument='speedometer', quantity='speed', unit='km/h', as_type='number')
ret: 5 km/h
